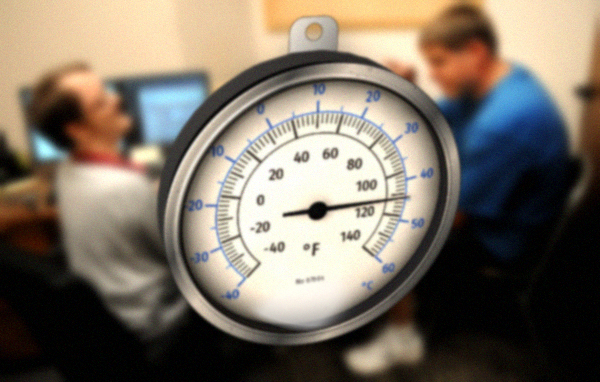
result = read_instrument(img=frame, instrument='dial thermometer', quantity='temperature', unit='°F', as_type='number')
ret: 110 °F
